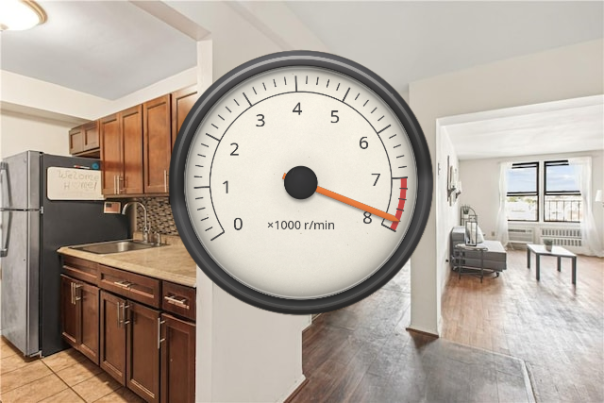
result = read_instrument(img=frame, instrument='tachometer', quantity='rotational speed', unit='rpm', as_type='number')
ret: 7800 rpm
